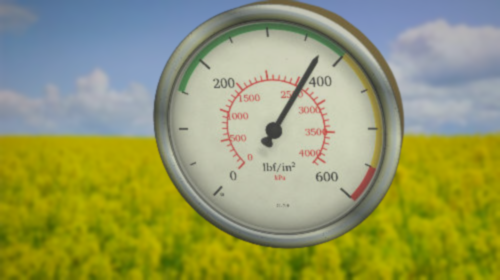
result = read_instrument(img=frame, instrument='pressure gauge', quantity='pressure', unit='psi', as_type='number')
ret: 375 psi
